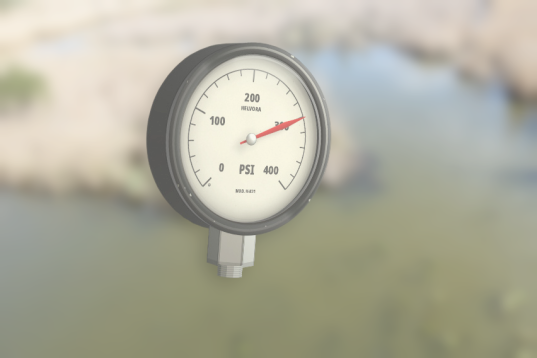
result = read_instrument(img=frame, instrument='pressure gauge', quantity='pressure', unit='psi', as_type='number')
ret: 300 psi
